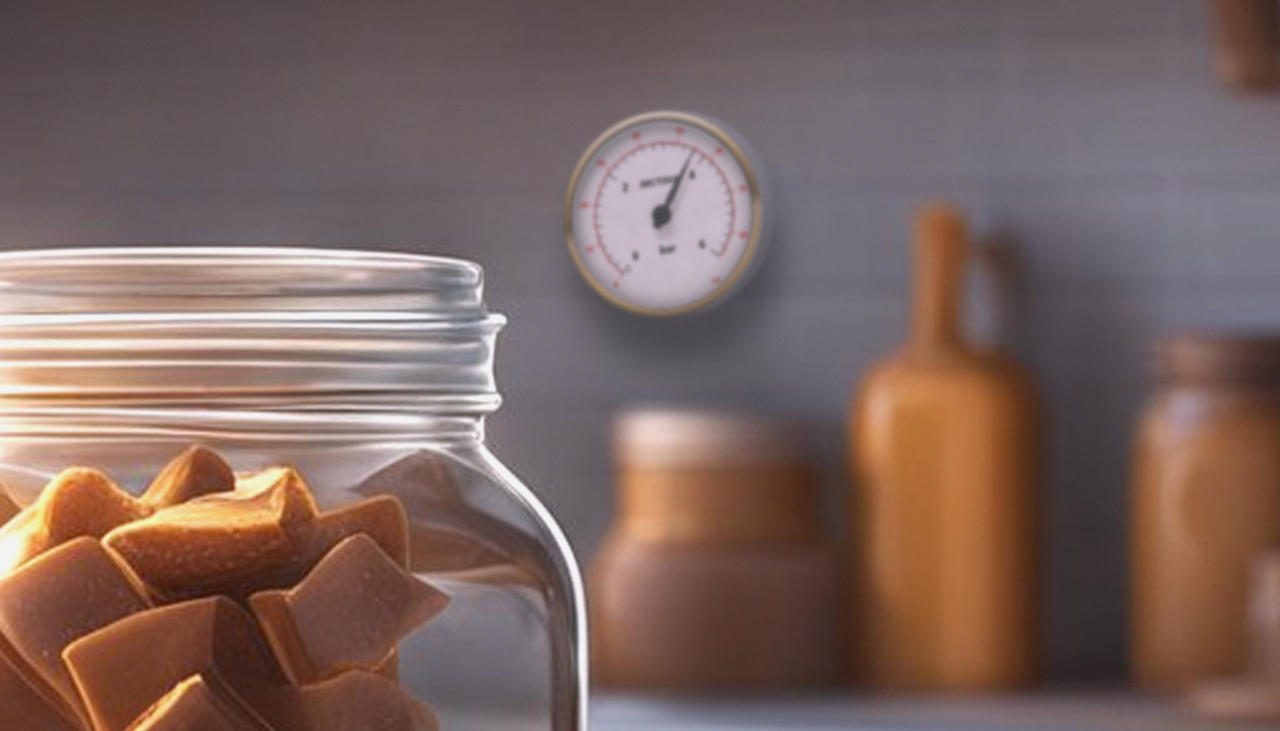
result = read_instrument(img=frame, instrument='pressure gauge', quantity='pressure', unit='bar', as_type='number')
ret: 3.8 bar
